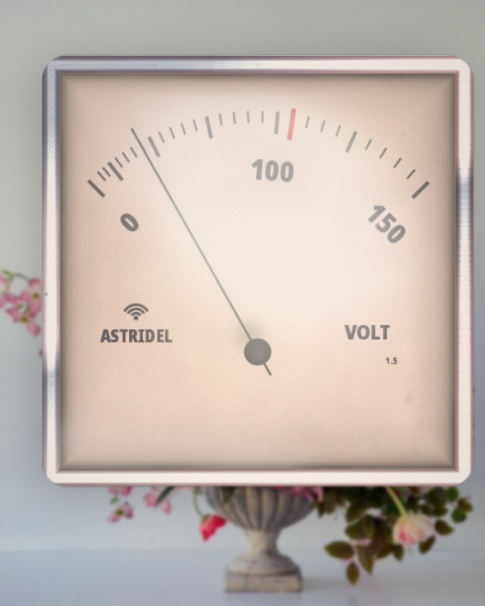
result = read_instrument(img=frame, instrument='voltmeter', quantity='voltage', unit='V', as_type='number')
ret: 45 V
